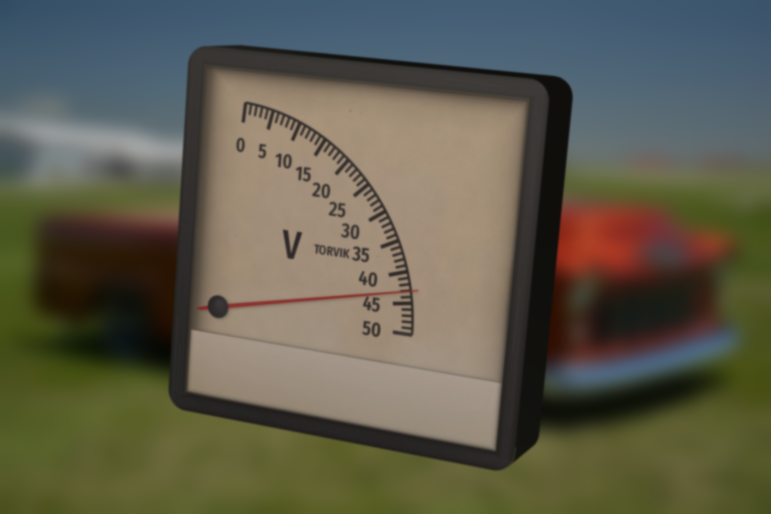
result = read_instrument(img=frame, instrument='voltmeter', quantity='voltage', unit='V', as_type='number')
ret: 43 V
